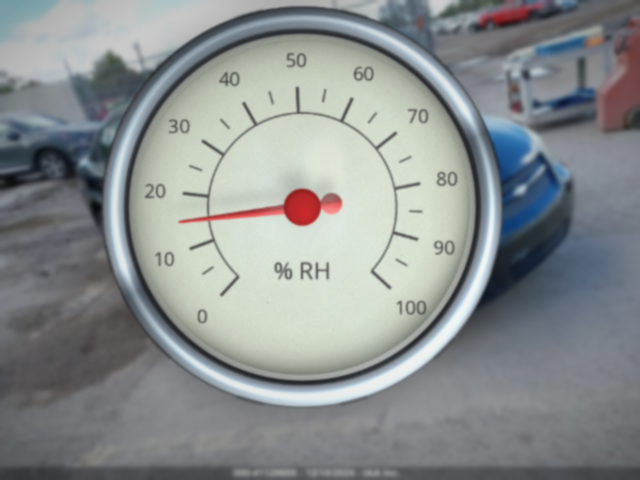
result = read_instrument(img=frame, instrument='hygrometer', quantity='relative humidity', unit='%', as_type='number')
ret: 15 %
